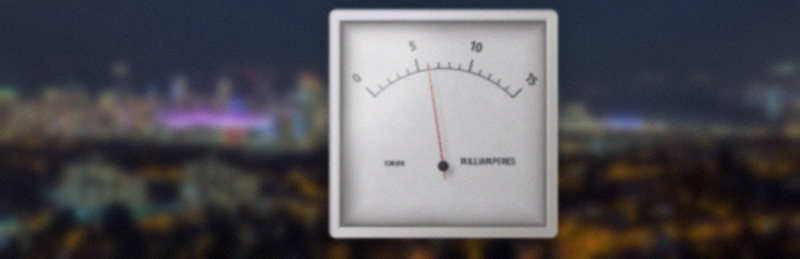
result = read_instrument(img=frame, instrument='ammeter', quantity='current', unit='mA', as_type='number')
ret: 6 mA
